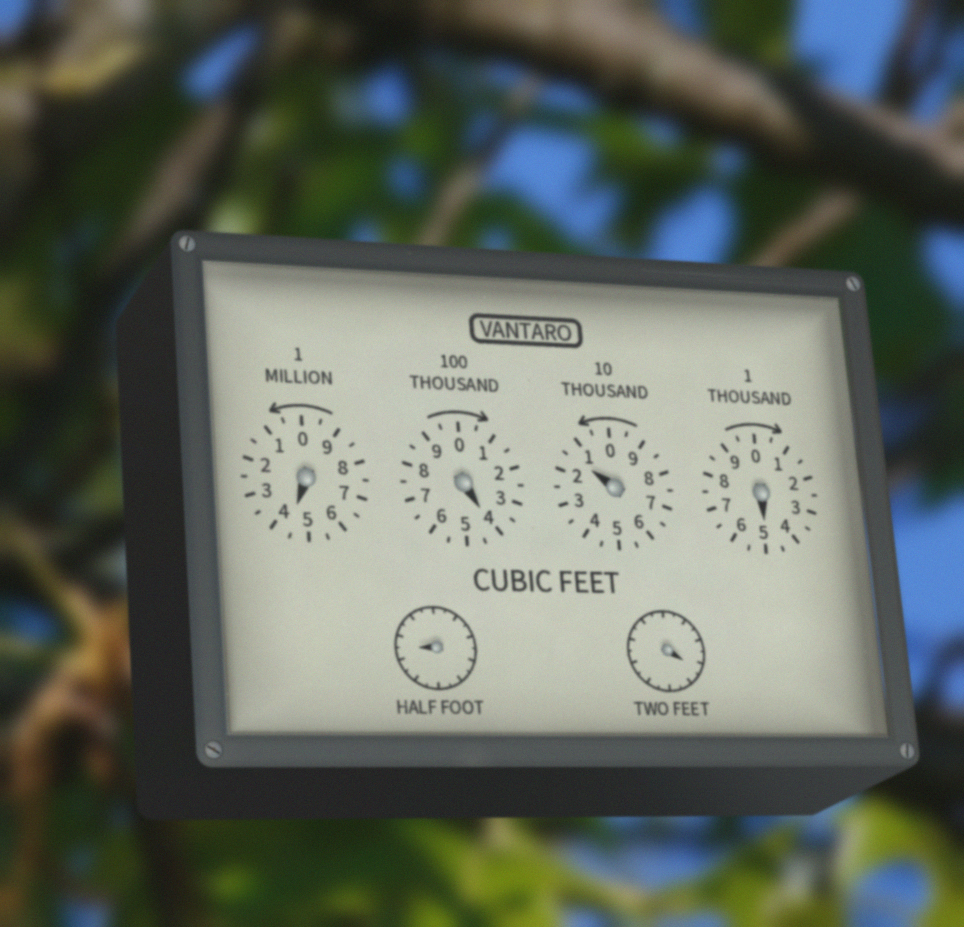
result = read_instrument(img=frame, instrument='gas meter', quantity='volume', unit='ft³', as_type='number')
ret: 441500 ft³
